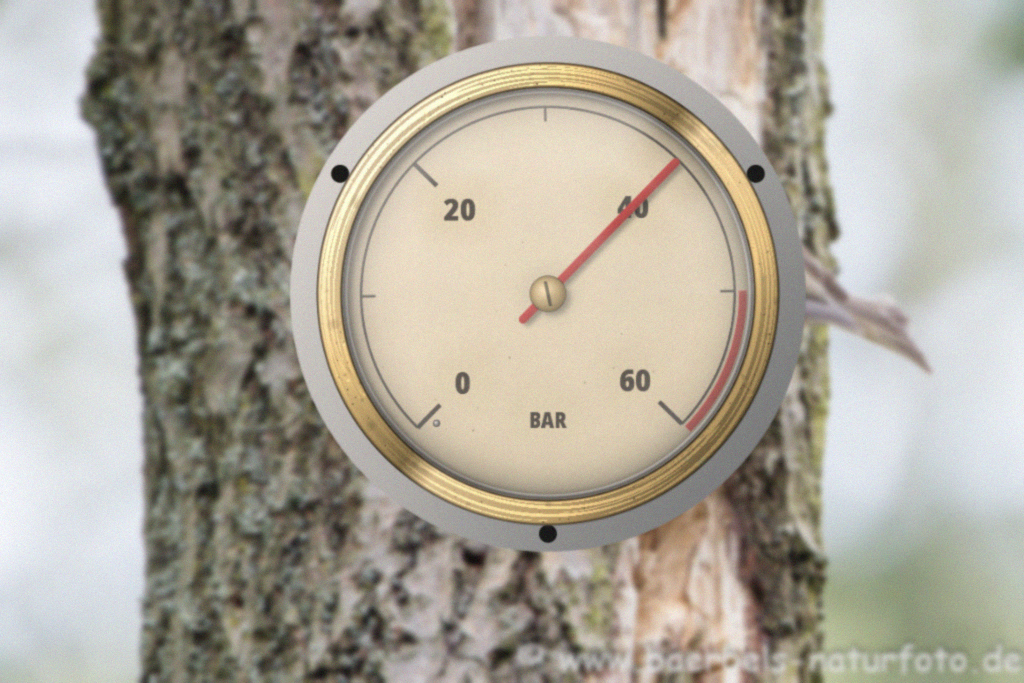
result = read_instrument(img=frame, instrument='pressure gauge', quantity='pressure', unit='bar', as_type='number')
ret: 40 bar
